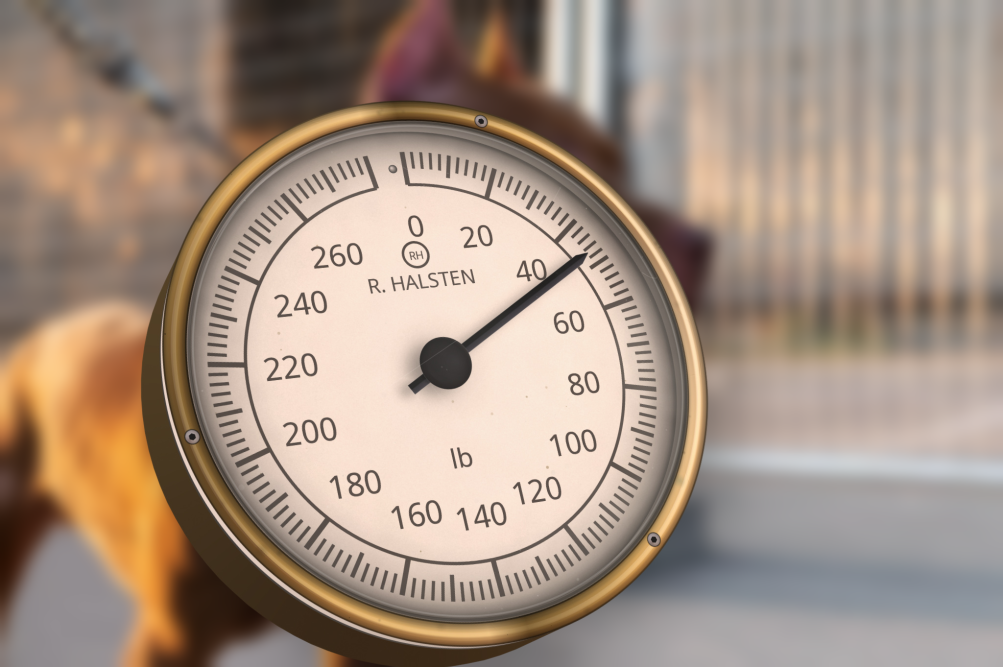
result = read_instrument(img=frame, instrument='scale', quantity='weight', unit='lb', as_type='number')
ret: 47 lb
